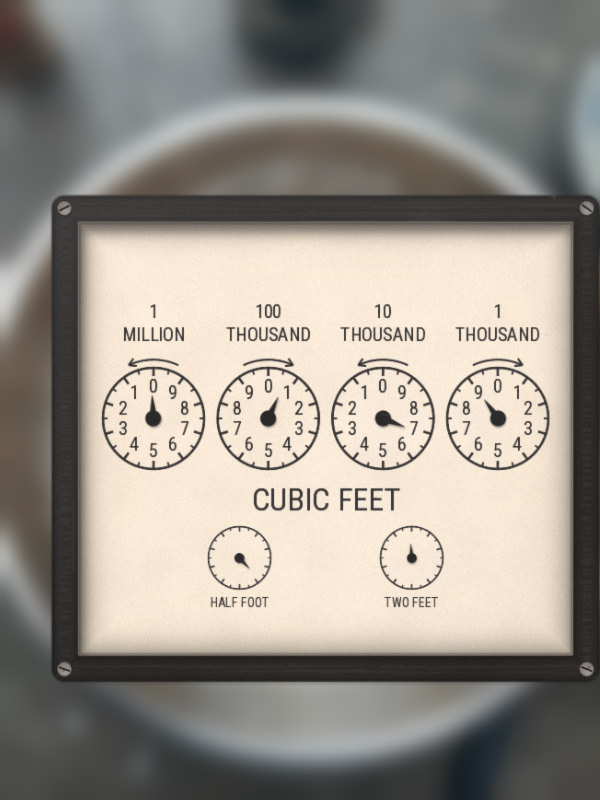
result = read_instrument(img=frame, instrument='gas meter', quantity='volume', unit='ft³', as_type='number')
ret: 6900 ft³
